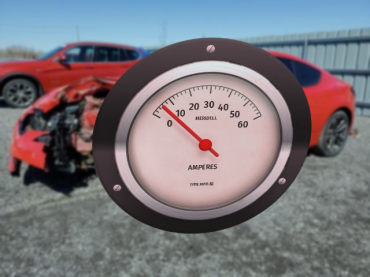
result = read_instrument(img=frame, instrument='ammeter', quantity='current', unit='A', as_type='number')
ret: 6 A
